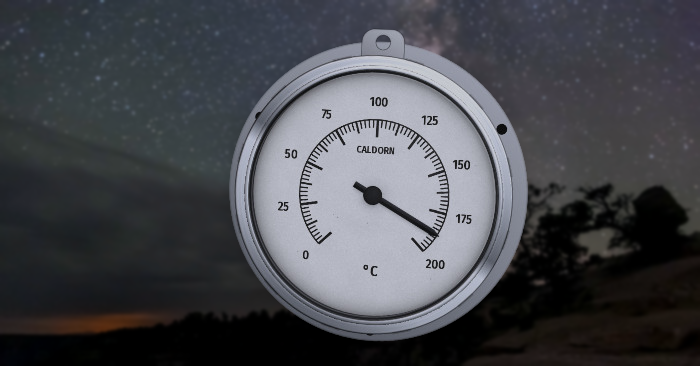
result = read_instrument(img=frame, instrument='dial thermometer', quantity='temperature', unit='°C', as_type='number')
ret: 187.5 °C
